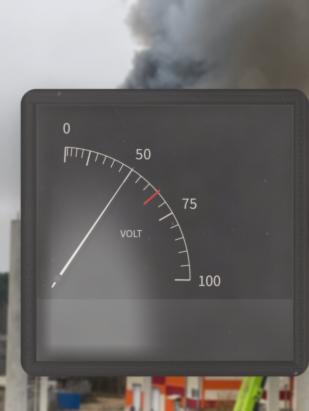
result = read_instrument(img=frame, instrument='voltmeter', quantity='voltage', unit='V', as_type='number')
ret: 50 V
